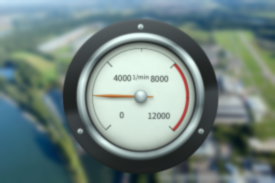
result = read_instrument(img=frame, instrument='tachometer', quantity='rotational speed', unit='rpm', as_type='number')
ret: 2000 rpm
